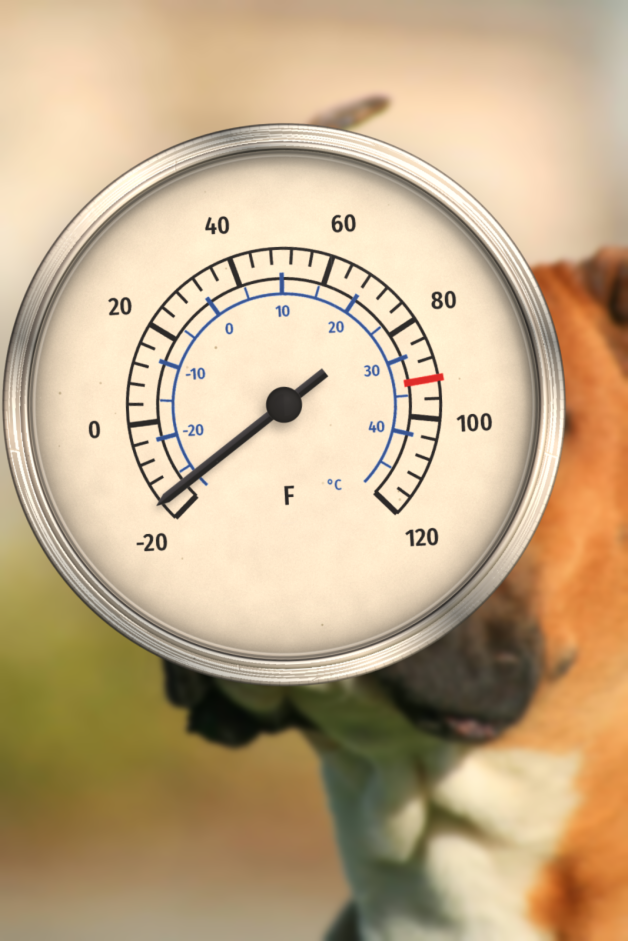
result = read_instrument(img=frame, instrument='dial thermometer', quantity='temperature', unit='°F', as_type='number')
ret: -16 °F
